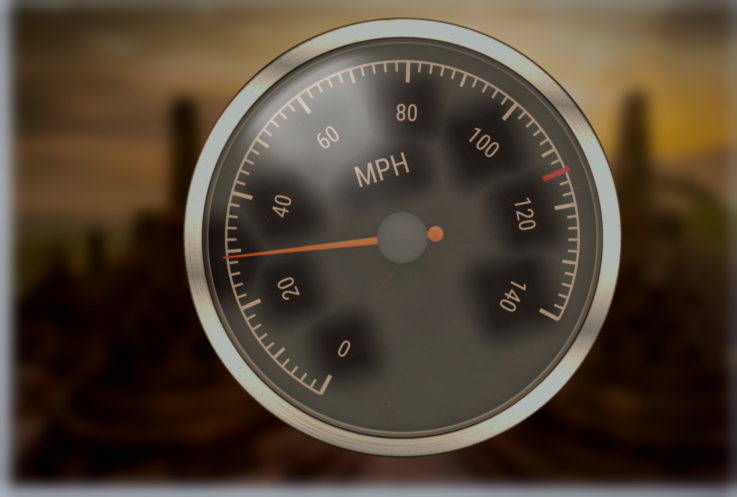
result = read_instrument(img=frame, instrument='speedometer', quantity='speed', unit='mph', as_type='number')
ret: 29 mph
